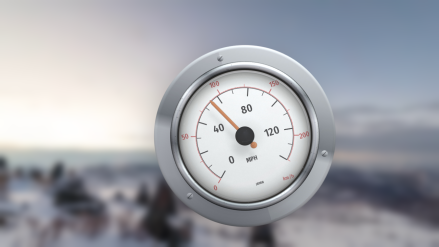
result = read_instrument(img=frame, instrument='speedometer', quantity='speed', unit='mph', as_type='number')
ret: 55 mph
